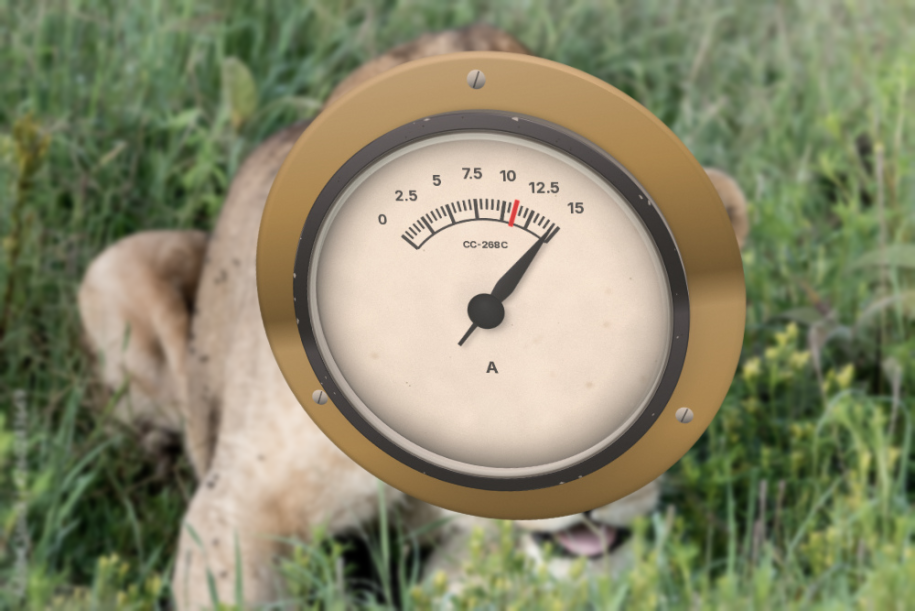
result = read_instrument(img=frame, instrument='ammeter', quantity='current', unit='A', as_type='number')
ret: 14.5 A
